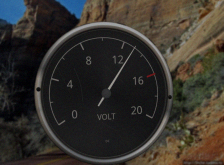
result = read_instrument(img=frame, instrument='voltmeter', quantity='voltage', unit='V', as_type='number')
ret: 13 V
